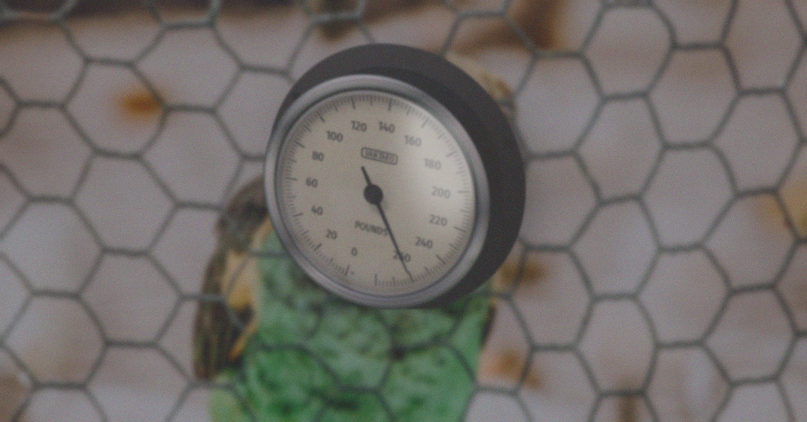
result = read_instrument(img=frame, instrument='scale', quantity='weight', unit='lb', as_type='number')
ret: 260 lb
